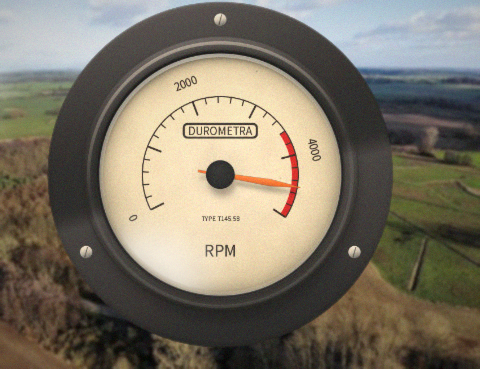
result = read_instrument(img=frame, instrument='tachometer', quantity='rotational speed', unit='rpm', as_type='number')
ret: 4500 rpm
